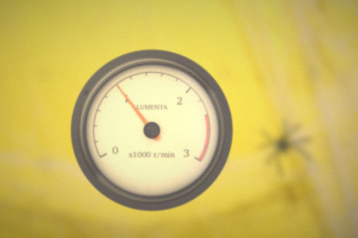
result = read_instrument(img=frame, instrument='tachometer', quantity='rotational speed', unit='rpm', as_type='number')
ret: 1000 rpm
